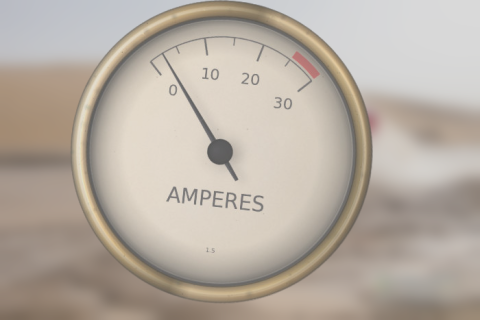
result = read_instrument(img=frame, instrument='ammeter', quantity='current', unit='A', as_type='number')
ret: 2.5 A
